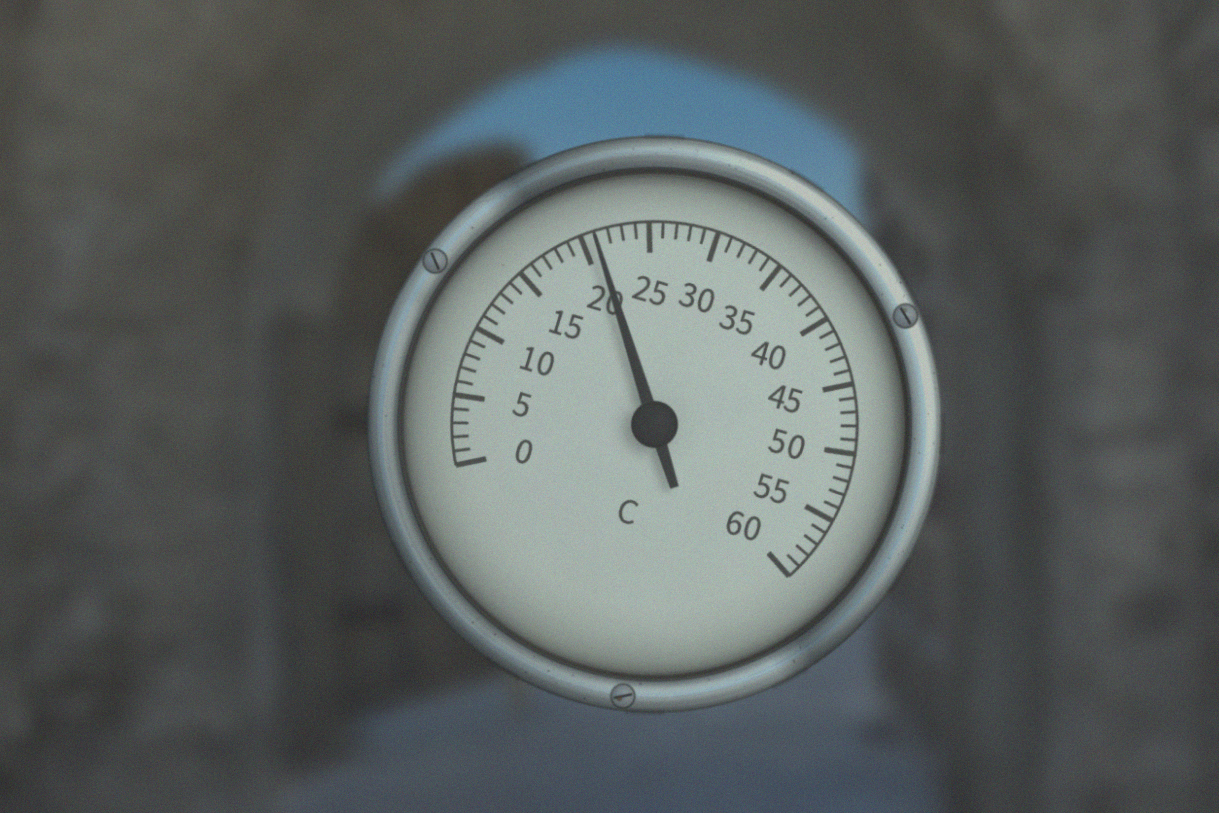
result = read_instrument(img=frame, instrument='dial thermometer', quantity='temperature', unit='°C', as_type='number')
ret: 21 °C
